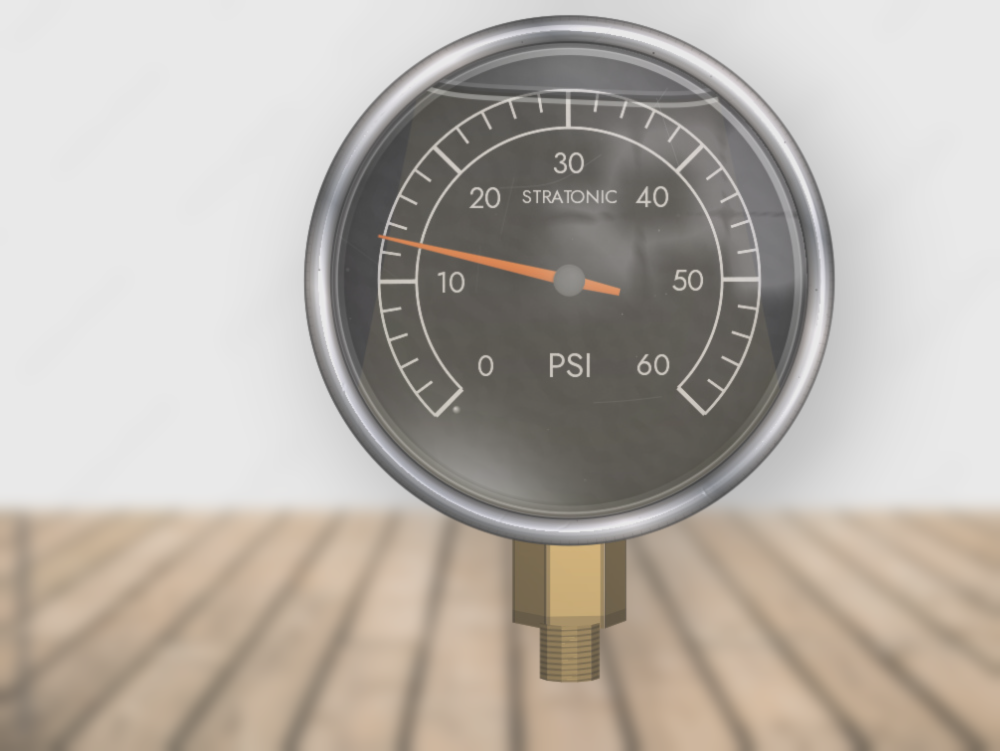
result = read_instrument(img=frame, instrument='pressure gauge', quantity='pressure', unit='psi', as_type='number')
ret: 13 psi
